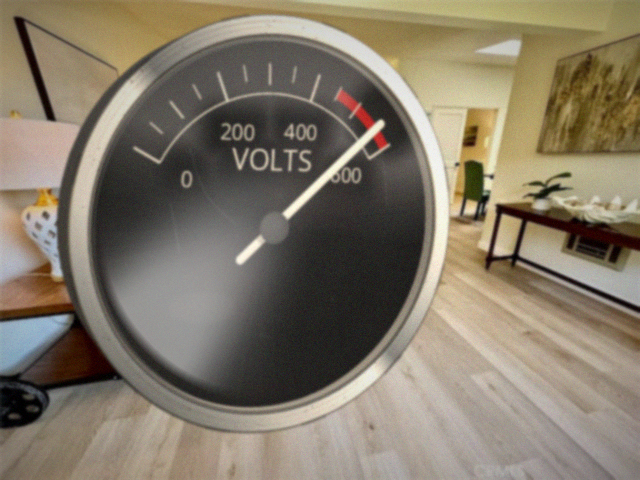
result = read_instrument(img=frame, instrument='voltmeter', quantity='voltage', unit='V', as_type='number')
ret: 550 V
